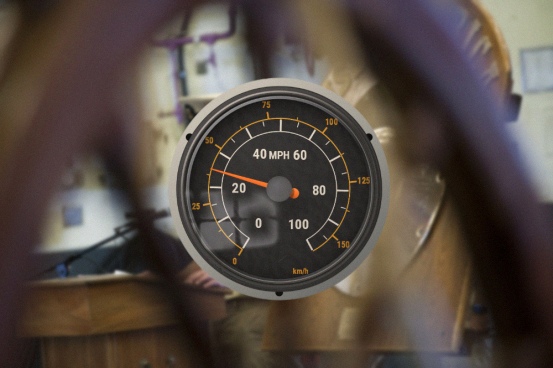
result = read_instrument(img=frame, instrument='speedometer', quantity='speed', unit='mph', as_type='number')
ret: 25 mph
